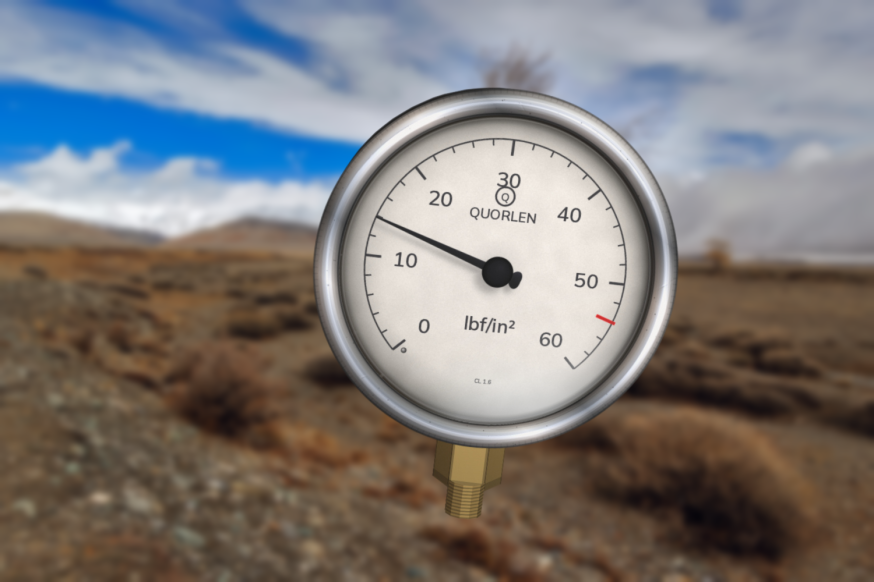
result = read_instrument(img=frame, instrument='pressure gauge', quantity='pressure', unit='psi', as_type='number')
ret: 14 psi
